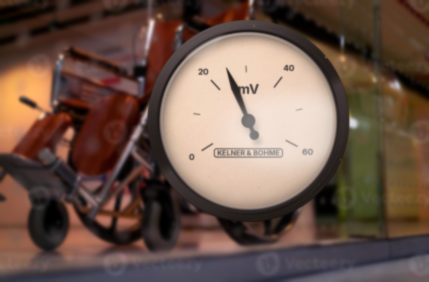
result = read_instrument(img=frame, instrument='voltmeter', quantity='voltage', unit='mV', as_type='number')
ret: 25 mV
